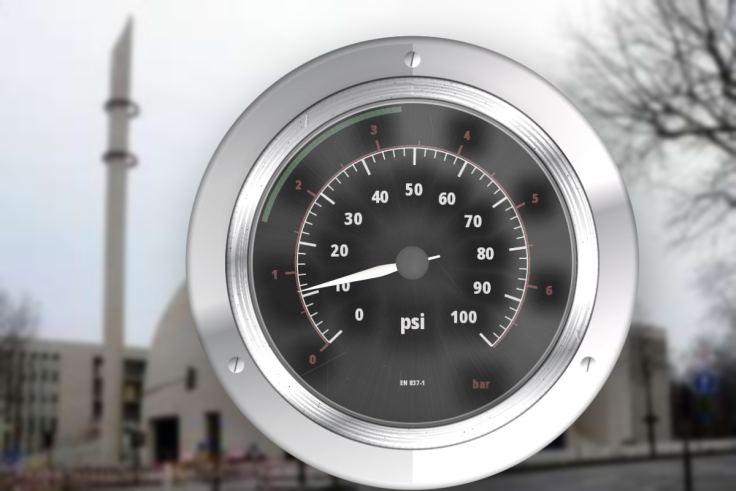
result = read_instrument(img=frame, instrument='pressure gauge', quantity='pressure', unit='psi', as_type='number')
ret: 11 psi
